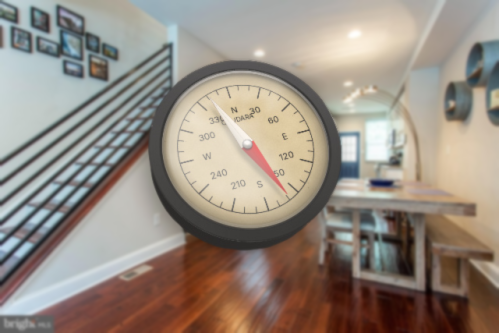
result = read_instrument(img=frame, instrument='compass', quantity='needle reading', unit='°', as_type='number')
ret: 160 °
